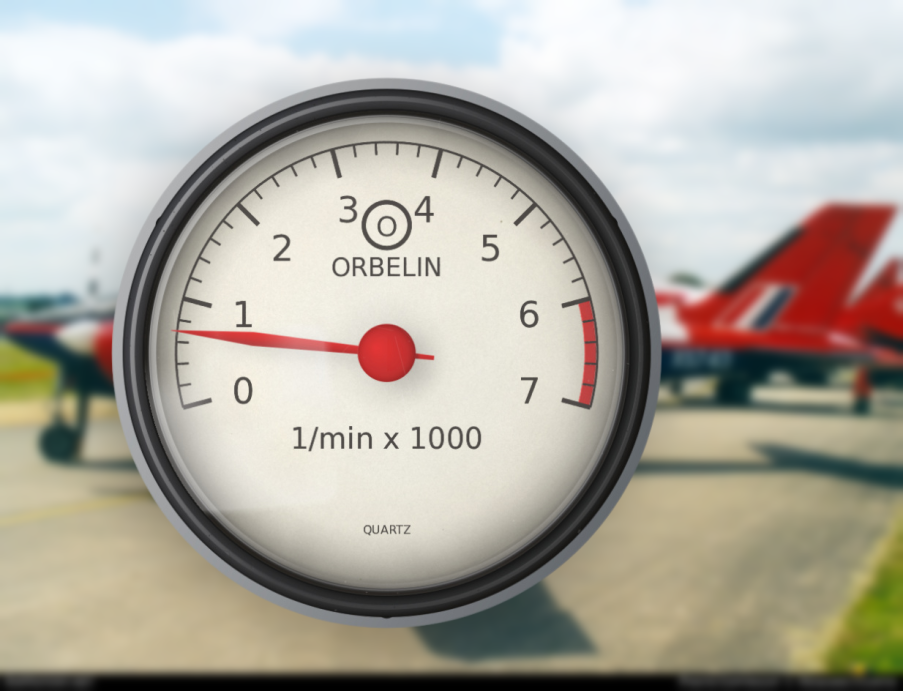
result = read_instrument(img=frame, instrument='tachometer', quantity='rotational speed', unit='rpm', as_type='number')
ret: 700 rpm
